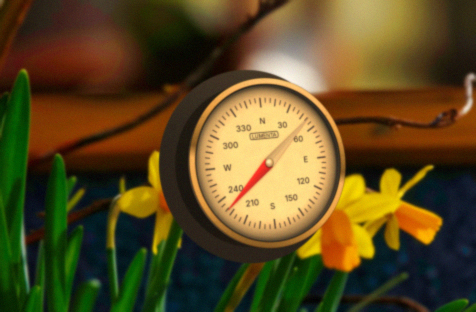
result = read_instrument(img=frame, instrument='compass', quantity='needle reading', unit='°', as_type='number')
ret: 230 °
